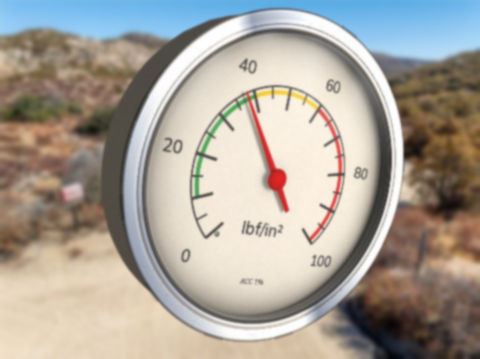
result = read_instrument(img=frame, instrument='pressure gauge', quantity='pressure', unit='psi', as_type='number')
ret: 37.5 psi
